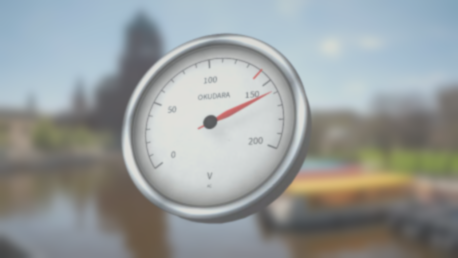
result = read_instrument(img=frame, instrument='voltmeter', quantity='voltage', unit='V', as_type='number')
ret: 160 V
